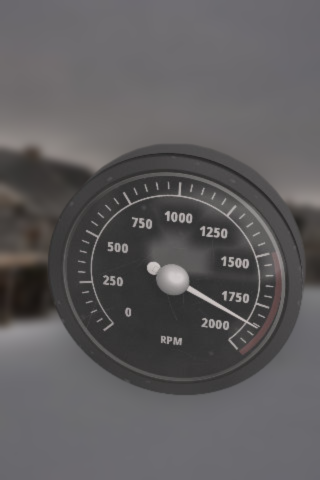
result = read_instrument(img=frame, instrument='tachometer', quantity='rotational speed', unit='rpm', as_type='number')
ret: 1850 rpm
